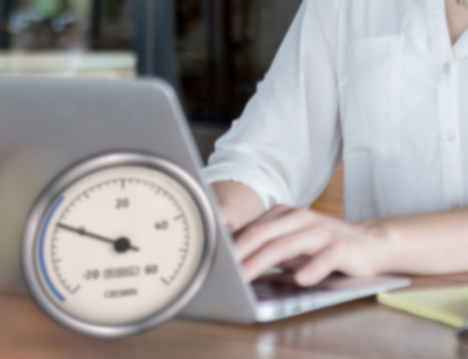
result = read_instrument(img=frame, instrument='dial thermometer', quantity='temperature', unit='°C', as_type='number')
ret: 0 °C
